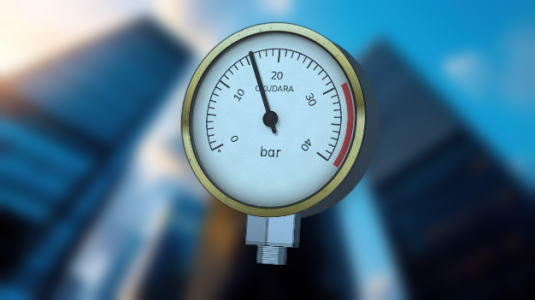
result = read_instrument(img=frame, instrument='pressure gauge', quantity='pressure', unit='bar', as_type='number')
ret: 16 bar
